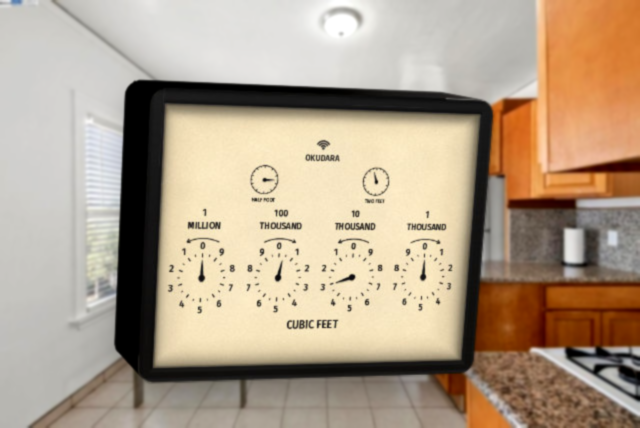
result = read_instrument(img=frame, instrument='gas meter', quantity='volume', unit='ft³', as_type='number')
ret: 3000 ft³
